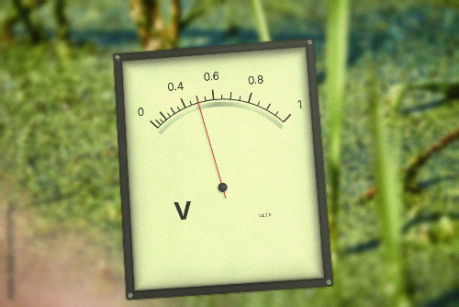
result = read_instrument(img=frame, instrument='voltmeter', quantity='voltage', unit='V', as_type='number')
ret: 0.5 V
